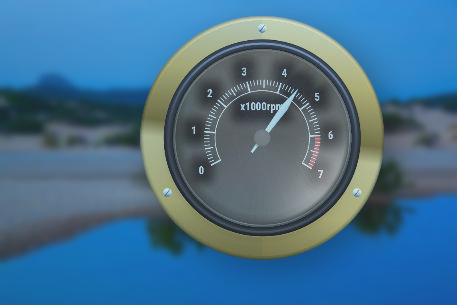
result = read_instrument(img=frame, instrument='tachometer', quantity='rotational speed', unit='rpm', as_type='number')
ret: 4500 rpm
